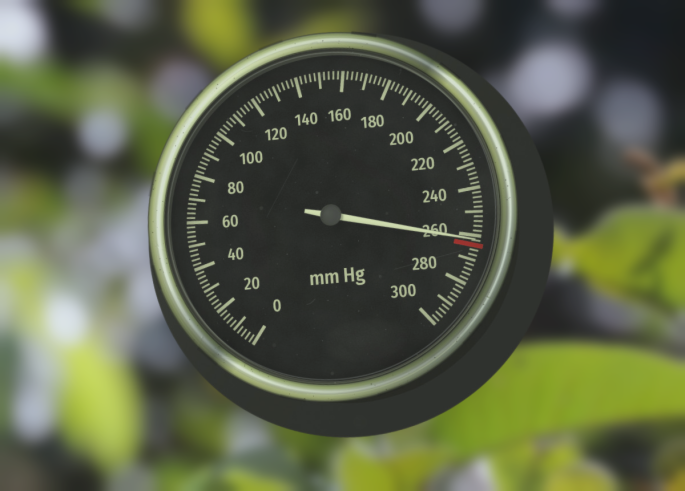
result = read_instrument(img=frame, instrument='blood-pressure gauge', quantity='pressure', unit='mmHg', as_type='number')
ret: 262 mmHg
